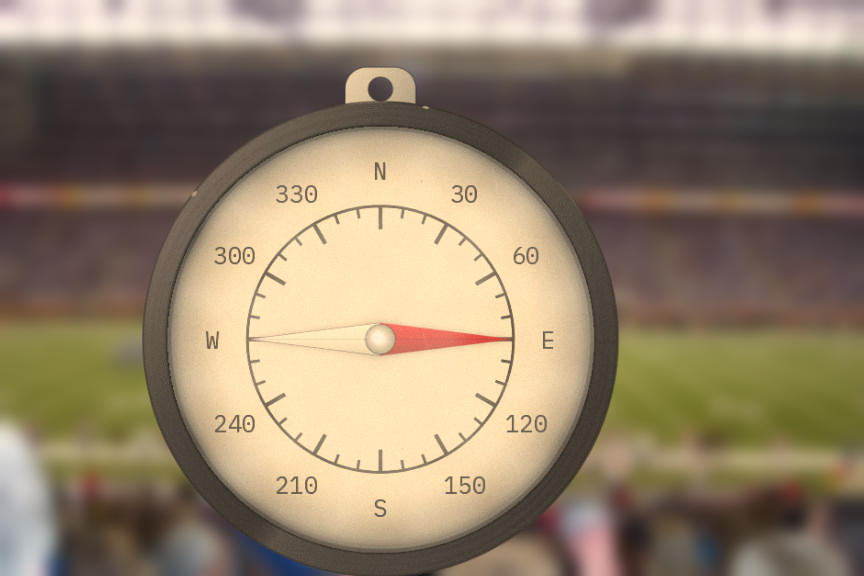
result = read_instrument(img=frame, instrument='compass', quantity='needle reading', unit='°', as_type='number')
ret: 90 °
